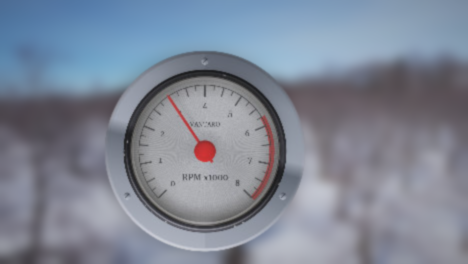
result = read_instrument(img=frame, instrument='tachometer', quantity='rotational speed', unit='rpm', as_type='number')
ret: 3000 rpm
